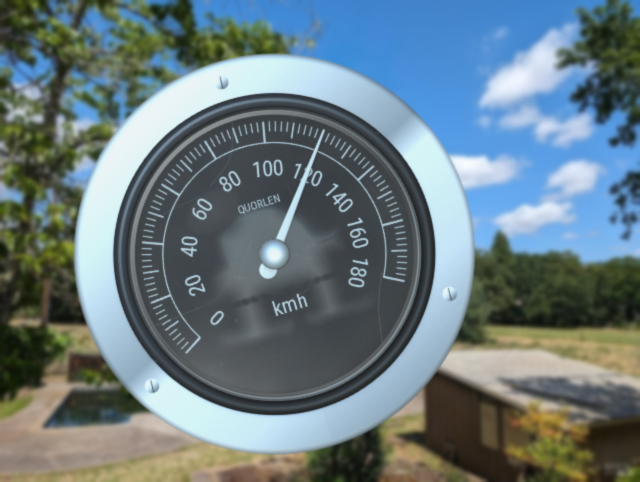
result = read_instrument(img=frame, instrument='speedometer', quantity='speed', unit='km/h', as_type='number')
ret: 120 km/h
